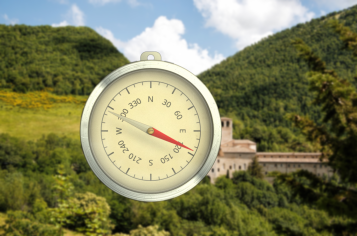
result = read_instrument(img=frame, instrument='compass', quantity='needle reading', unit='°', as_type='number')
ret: 115 °
